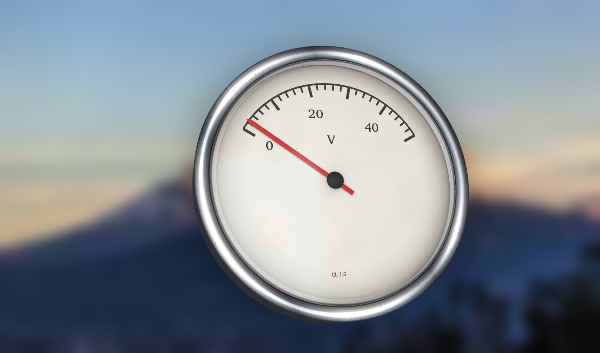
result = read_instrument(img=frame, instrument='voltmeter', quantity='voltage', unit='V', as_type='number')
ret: 2 V
